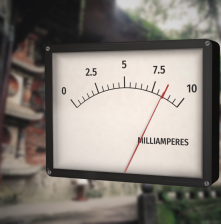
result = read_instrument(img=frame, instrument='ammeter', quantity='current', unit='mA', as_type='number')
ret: 8.5 mA
